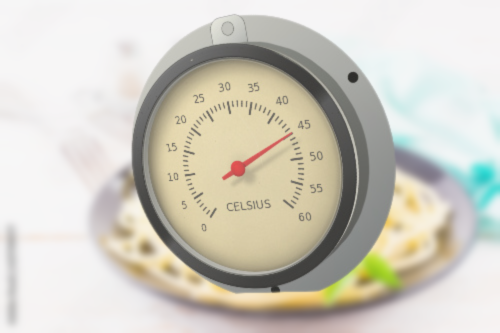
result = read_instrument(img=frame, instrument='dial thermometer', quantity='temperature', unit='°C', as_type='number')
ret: 45 °C
